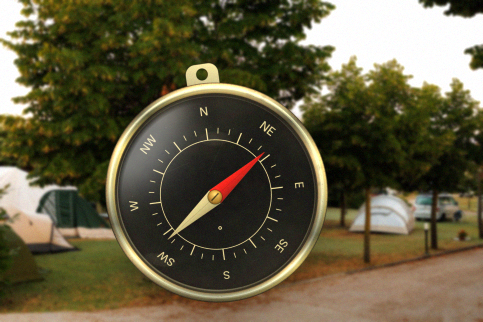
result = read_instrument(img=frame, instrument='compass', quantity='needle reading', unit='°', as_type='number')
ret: 55 °
